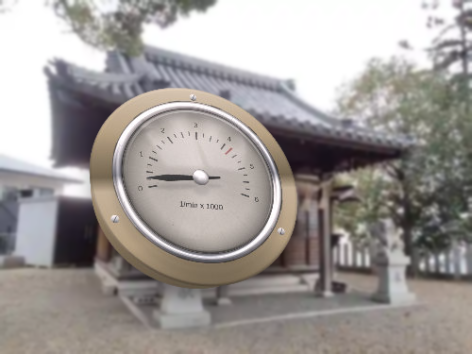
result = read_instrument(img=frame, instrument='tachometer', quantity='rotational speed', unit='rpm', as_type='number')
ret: 250 rpm
